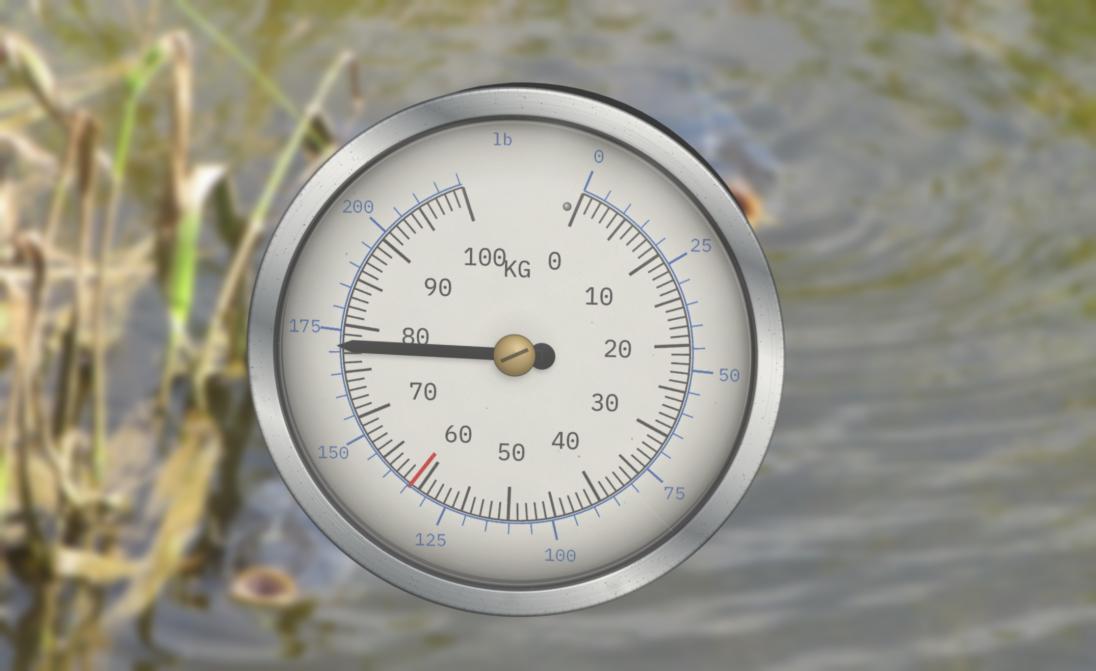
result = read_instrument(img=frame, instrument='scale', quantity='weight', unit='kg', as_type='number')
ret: 78 kg
